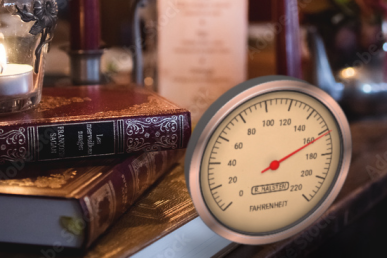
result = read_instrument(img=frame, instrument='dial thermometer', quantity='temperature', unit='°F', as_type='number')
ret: 160 °F
